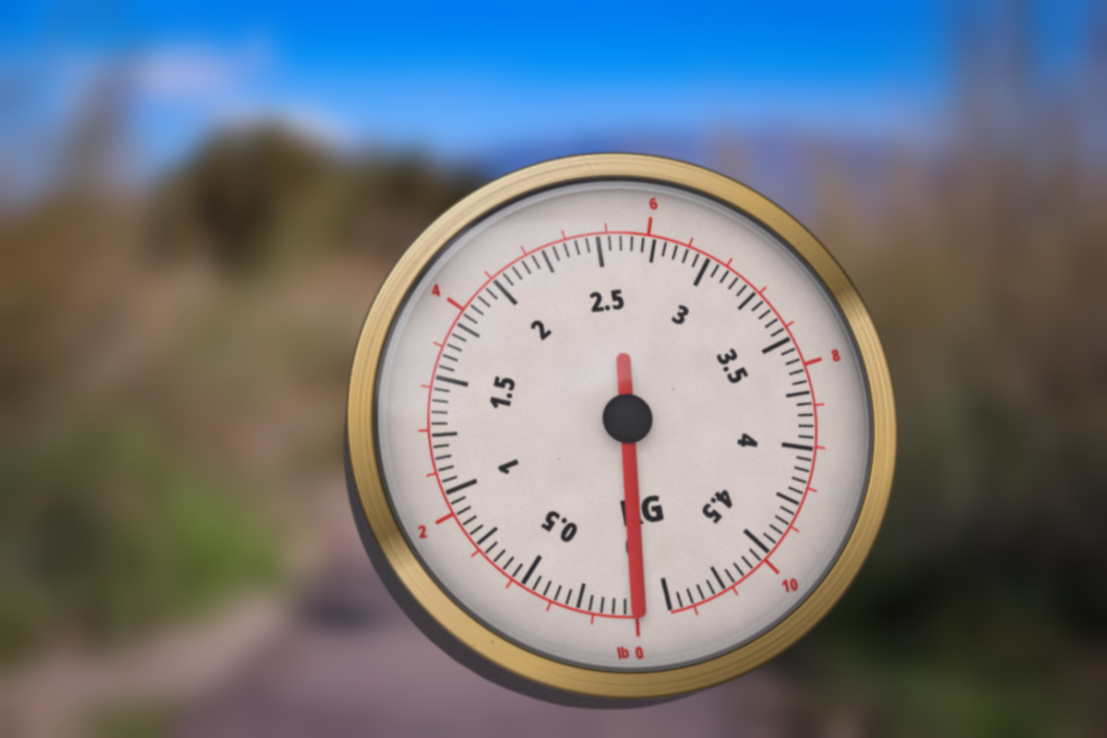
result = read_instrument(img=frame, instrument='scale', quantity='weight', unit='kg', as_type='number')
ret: 0 kg
